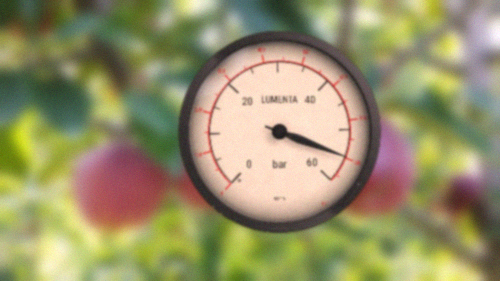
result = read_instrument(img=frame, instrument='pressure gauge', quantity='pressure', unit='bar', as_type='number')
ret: 55 bar
